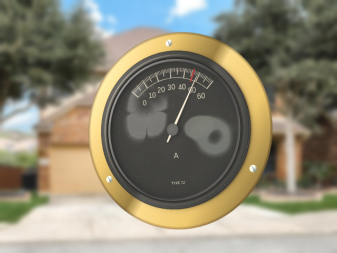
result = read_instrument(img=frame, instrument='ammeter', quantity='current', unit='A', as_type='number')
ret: 50 A
